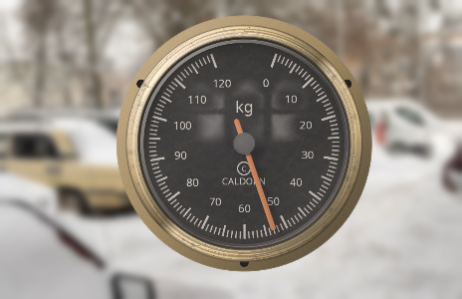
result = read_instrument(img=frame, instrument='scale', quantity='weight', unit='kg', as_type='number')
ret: 53 kg
